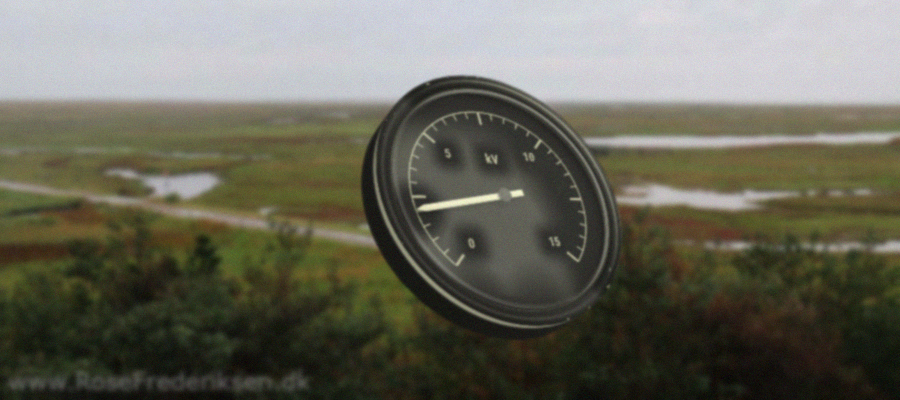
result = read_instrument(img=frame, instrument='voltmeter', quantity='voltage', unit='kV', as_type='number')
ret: 2 kV
